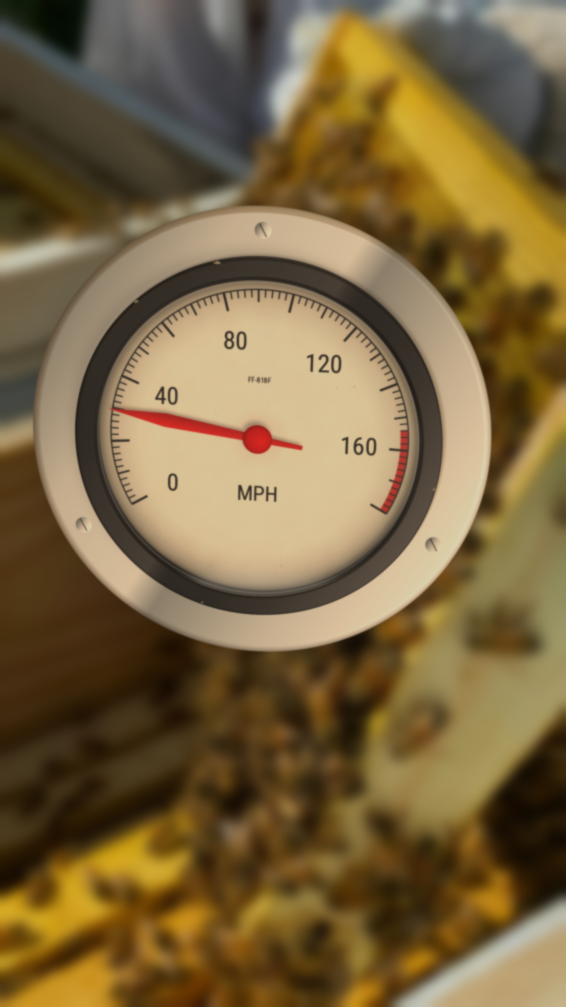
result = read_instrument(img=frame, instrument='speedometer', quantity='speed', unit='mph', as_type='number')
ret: 30 mph
